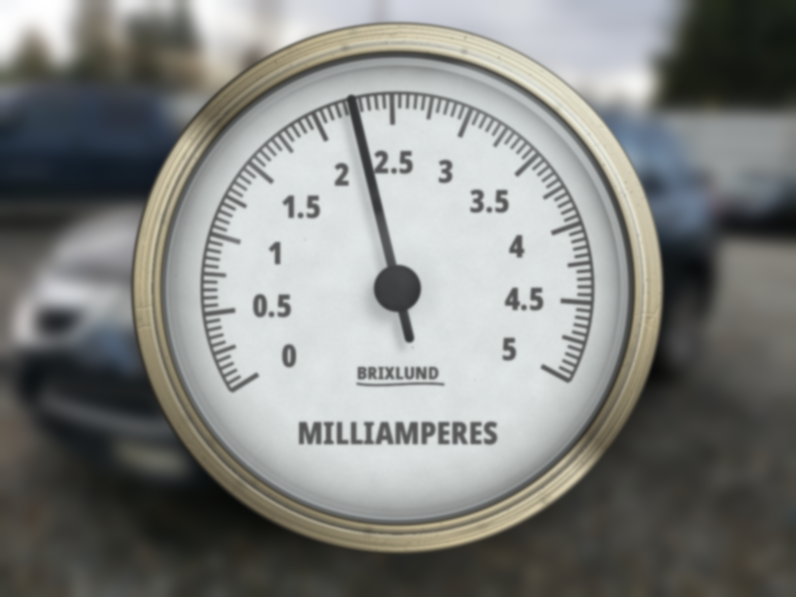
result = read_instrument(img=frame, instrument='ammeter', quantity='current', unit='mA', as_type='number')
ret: 2.25 mA
